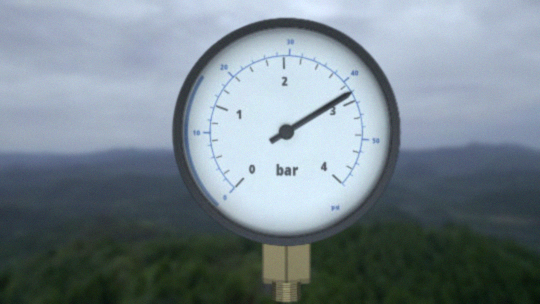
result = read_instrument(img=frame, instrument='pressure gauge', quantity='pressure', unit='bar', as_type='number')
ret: 2.9 bar
